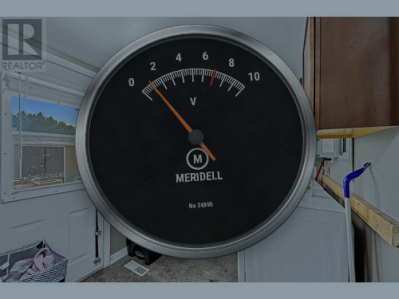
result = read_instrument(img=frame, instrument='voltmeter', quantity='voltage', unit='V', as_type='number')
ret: 1 V
